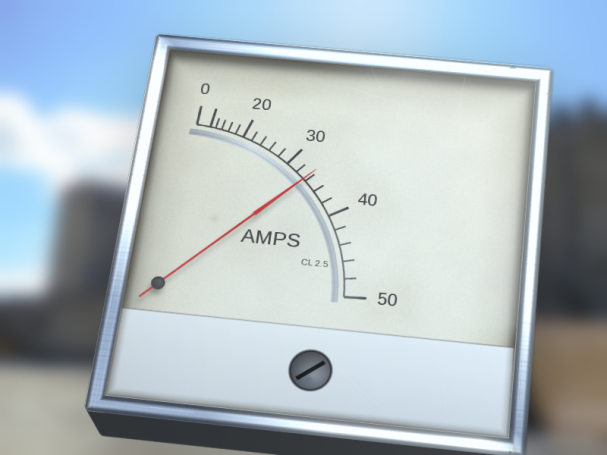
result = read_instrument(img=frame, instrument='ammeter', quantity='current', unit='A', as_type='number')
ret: 34 A
